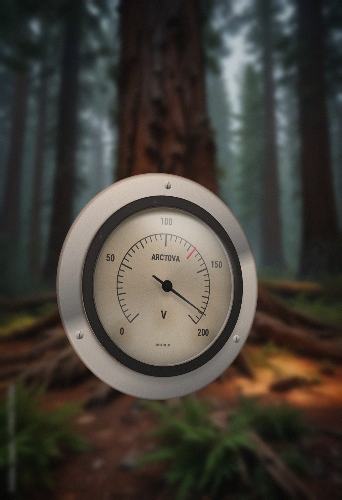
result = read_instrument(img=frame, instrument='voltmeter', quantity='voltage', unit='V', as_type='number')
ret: 190 V
